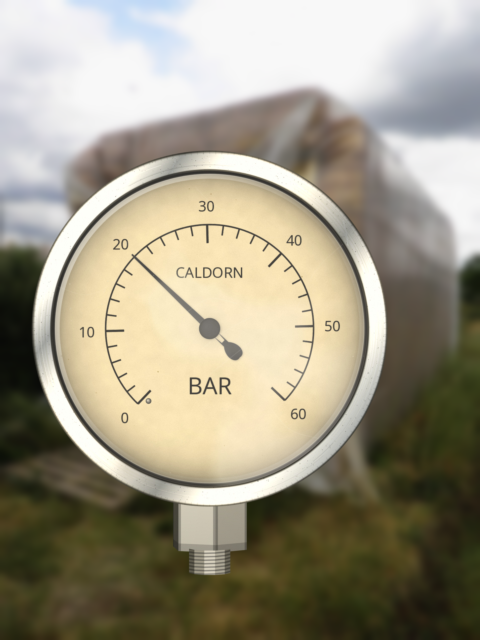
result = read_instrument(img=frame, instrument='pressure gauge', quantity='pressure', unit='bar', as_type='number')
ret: 20 bar
